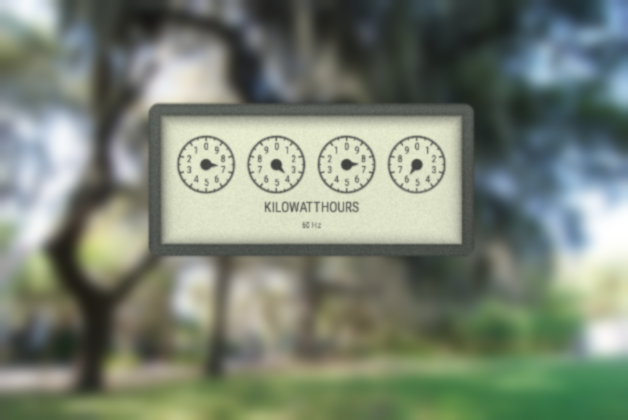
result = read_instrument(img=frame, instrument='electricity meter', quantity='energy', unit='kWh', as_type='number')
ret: 7376 kWh
